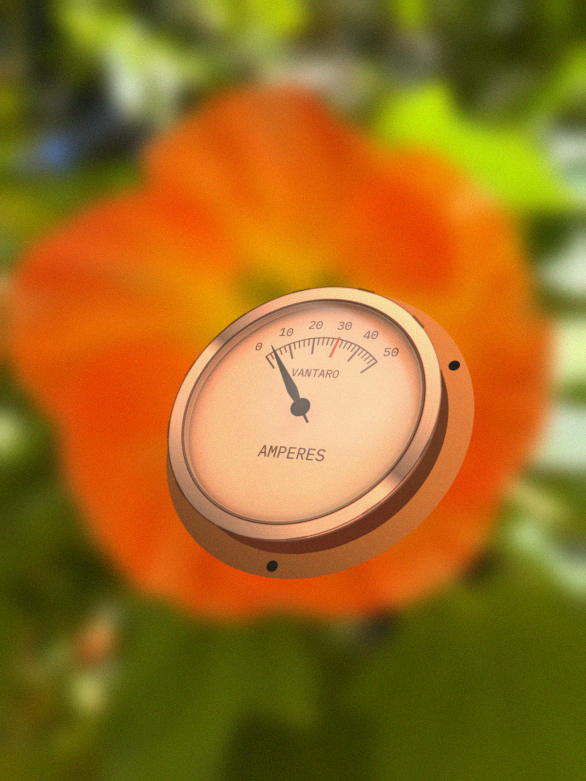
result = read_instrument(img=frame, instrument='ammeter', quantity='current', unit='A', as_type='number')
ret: 4 A
